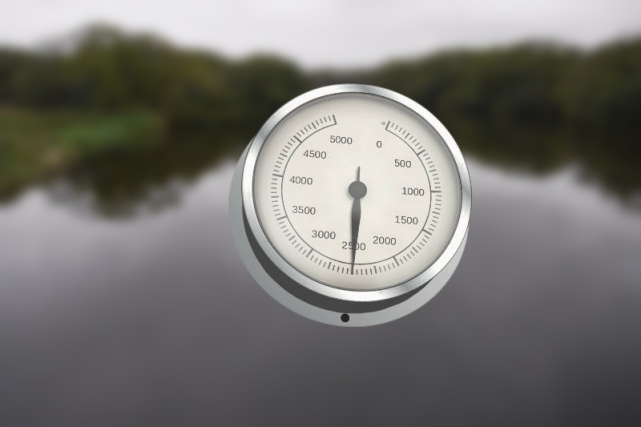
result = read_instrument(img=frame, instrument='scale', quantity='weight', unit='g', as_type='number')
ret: 2500 g
